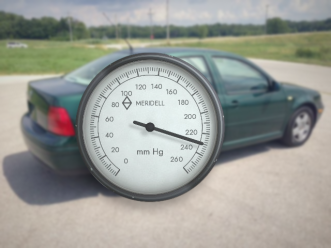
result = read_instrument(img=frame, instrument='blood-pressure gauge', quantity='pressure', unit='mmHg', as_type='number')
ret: 230 mmHg
